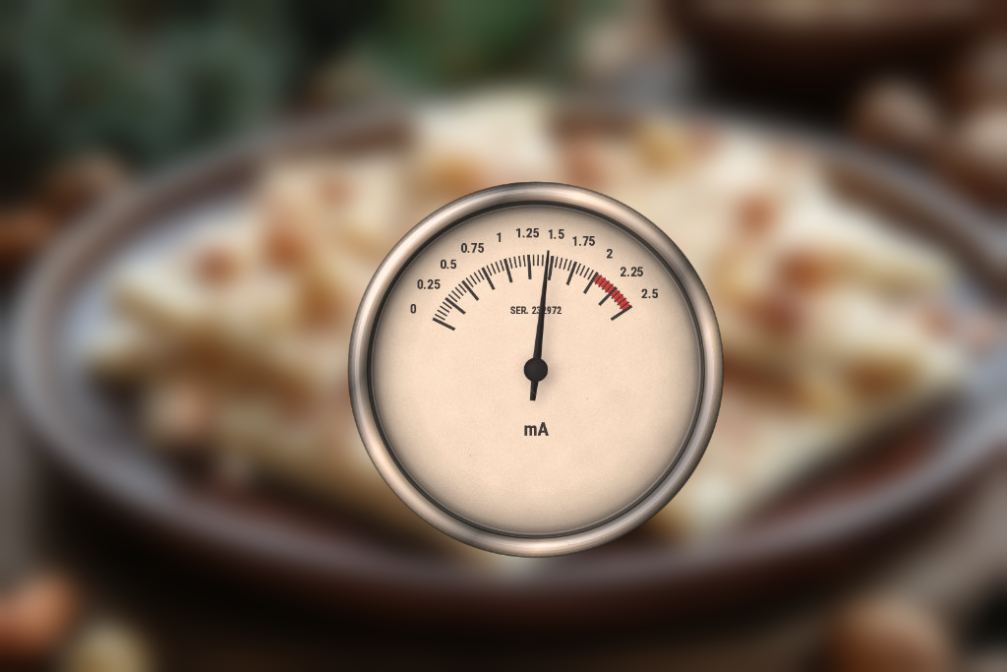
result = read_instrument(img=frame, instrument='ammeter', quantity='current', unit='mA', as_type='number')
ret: 1.45 mA
